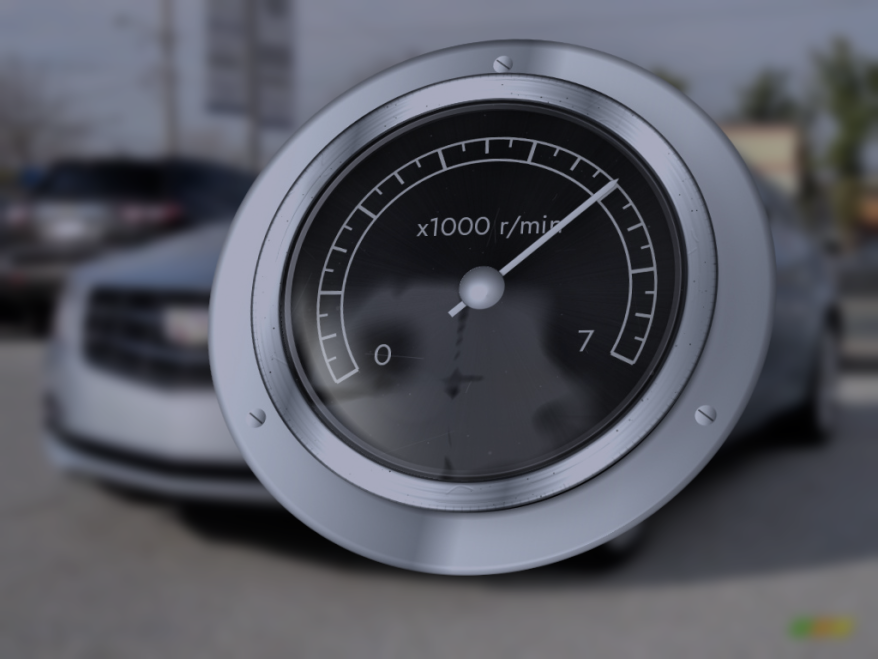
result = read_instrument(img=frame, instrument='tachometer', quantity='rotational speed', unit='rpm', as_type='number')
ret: 5000 rpm
